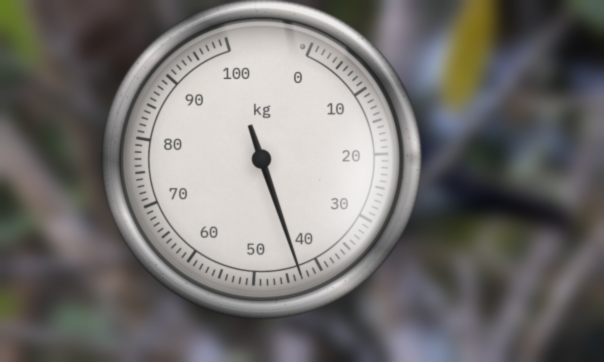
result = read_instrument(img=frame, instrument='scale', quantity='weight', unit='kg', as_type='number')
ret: 43 kg
